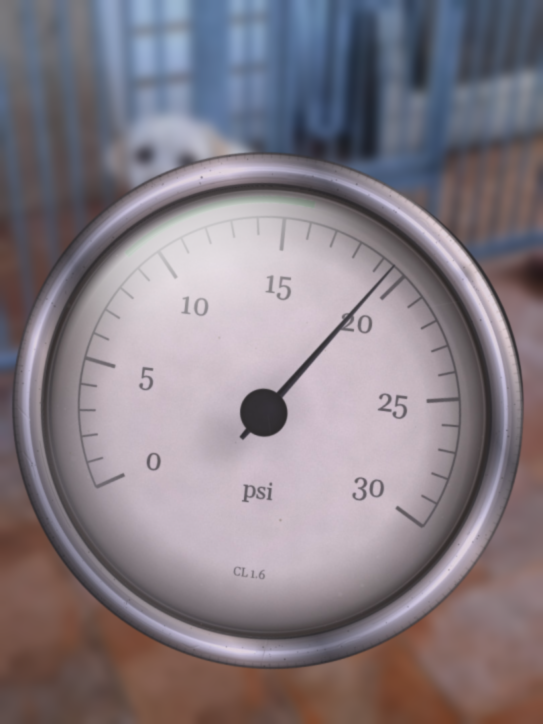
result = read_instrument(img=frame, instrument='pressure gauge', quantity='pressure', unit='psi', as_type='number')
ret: 19.5 psi
